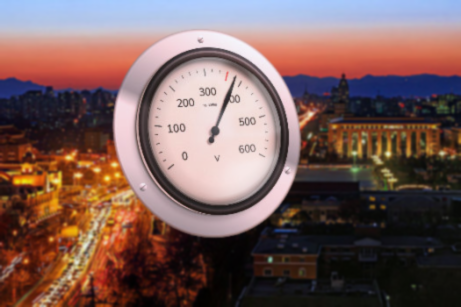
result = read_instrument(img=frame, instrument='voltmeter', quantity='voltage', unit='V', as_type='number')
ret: 380 V
